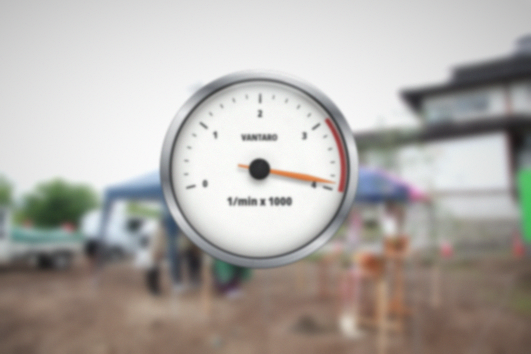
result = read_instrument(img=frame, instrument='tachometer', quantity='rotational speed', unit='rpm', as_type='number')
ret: 3900 rpm
